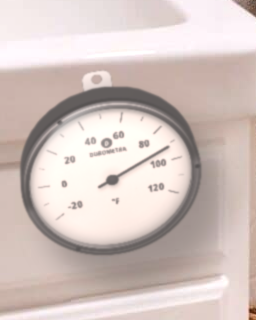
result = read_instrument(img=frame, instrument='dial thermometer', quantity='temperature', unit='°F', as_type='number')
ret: 90 °F
